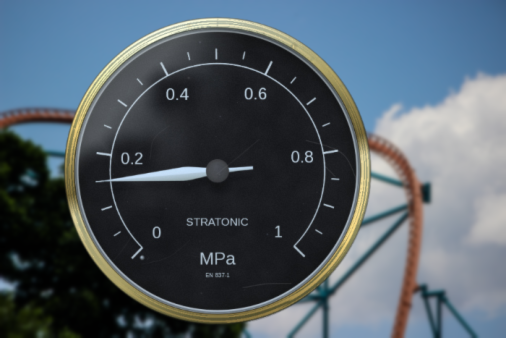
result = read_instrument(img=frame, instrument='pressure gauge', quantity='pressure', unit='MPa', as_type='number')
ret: 0.15 MPa
